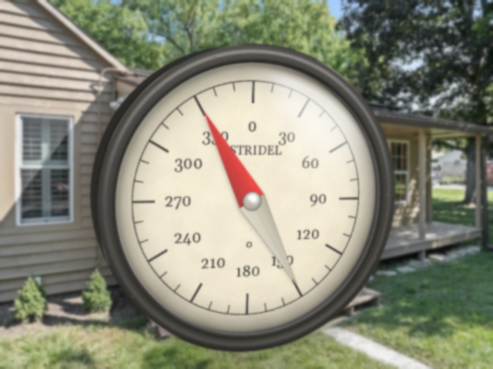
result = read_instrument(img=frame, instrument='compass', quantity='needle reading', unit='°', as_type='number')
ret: 330 °
